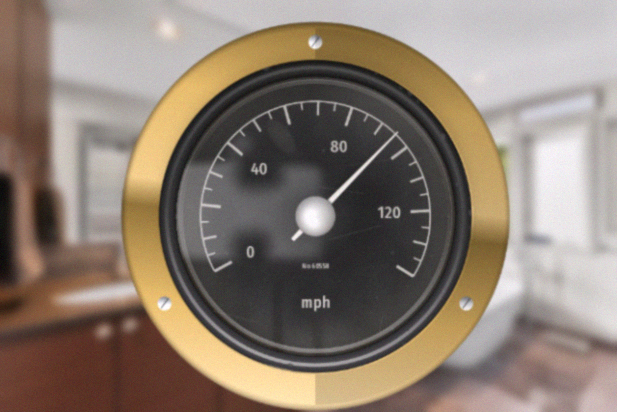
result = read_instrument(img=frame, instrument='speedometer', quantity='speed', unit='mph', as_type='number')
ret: 95 mph
